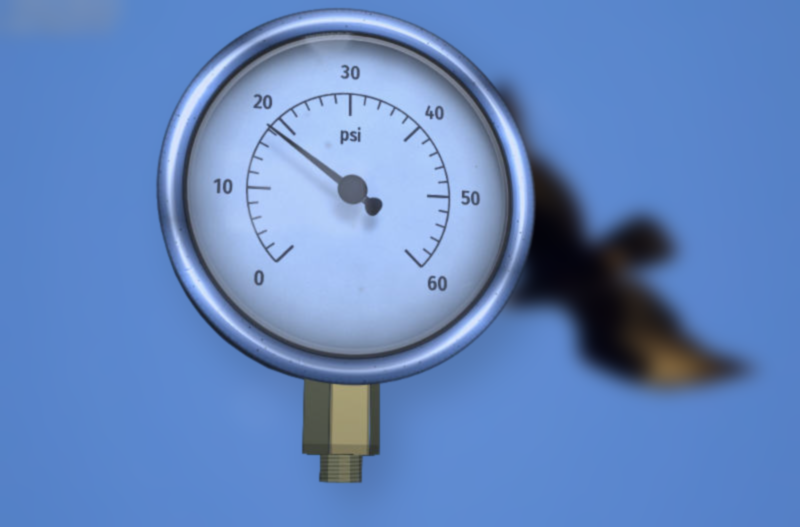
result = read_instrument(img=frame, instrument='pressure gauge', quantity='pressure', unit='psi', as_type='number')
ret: 18 psi
